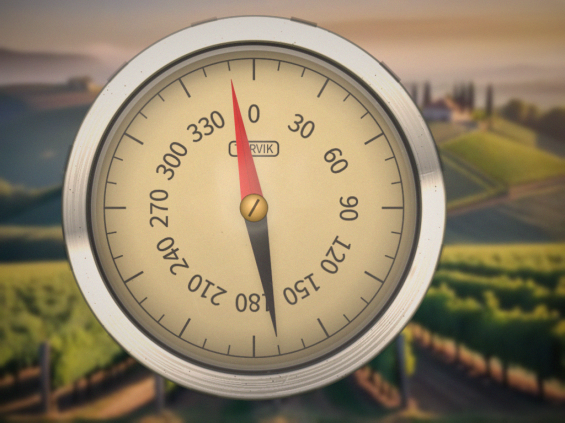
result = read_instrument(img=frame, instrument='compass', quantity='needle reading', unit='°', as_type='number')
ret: 350 °
